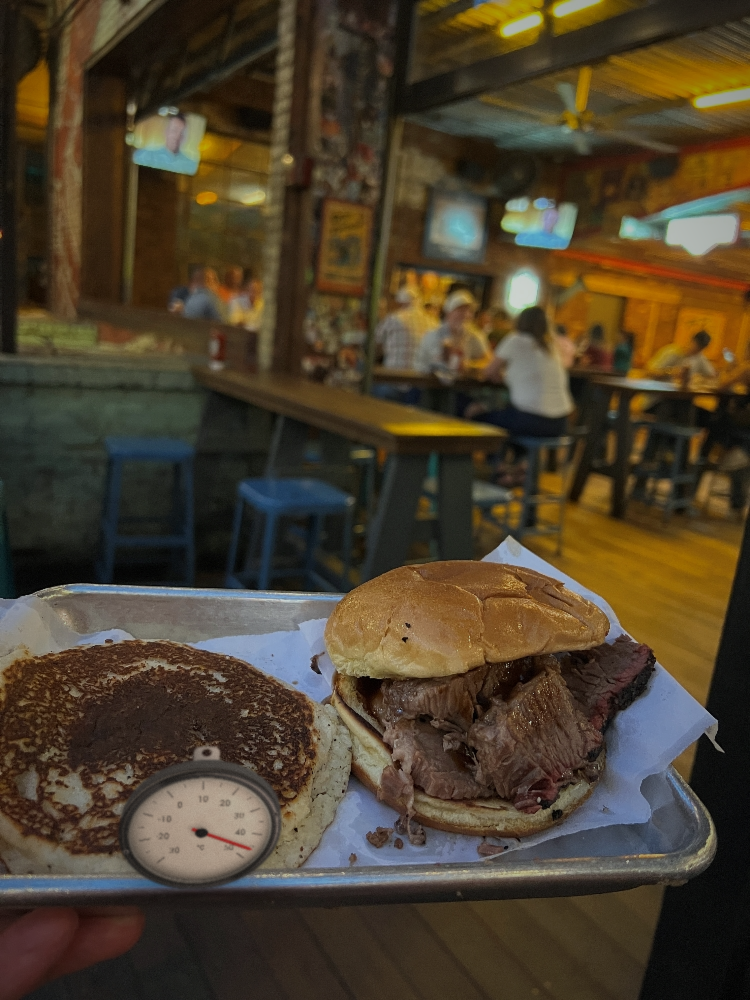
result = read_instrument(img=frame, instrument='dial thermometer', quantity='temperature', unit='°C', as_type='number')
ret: 45 °C
